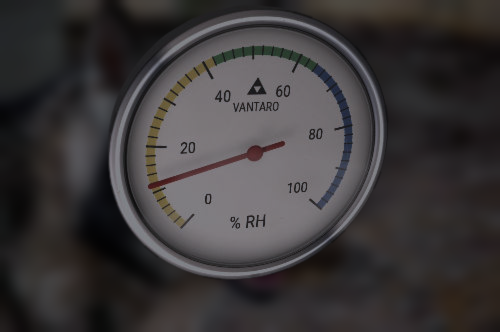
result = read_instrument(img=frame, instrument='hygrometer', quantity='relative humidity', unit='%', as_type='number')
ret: 12 %
